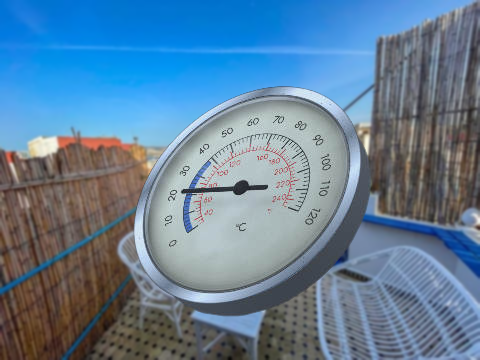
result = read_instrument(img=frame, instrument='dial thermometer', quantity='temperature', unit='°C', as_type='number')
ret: 20 °C
